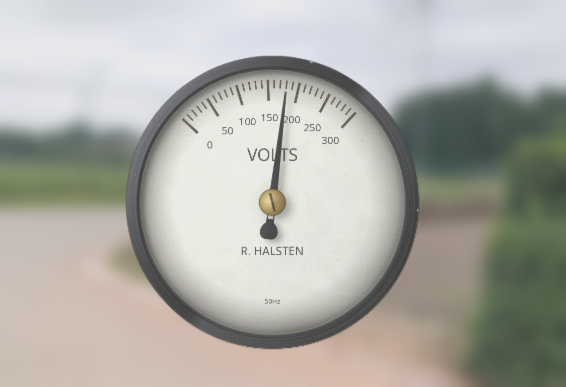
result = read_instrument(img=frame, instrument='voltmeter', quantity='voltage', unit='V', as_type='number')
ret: 180 V
